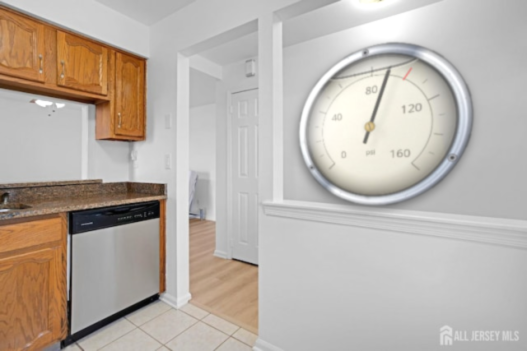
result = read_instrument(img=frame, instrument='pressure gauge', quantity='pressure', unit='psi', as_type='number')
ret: 90 psi
